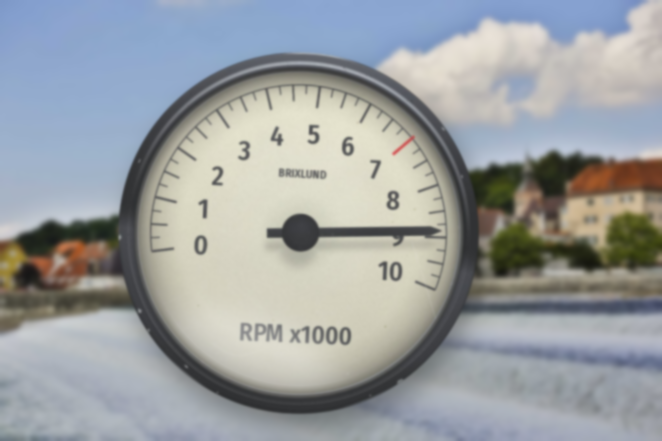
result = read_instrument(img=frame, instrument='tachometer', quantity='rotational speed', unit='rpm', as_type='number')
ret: 8875 rpm
